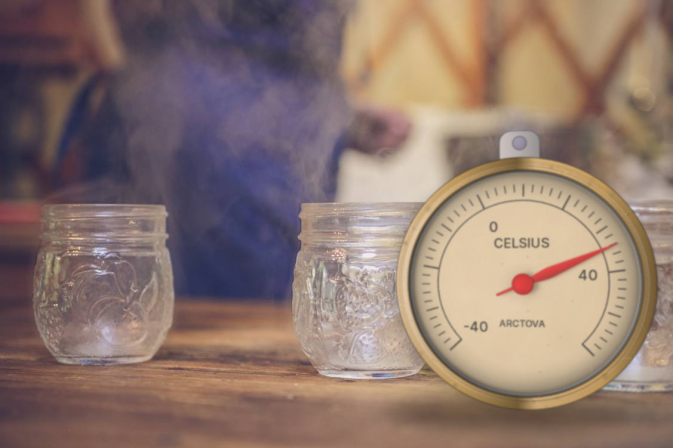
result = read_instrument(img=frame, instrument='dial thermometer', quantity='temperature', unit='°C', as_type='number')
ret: 34 °C
